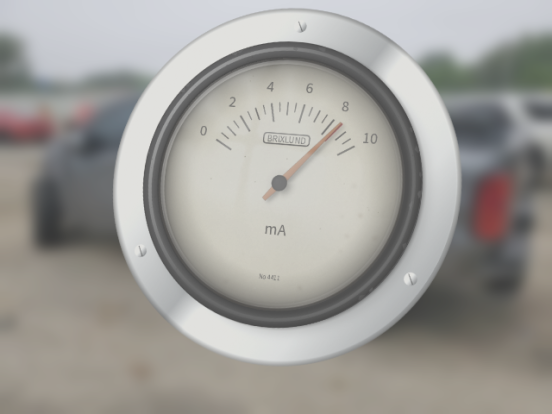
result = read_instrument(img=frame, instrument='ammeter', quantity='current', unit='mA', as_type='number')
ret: 8.5 mA
